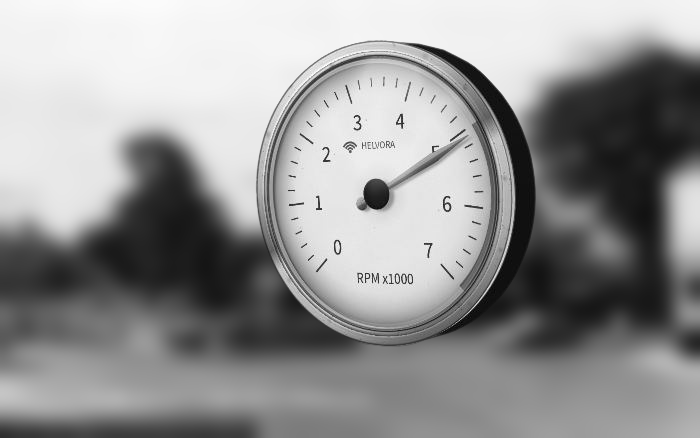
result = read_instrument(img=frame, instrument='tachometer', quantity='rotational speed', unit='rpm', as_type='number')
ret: 5100 rpm
